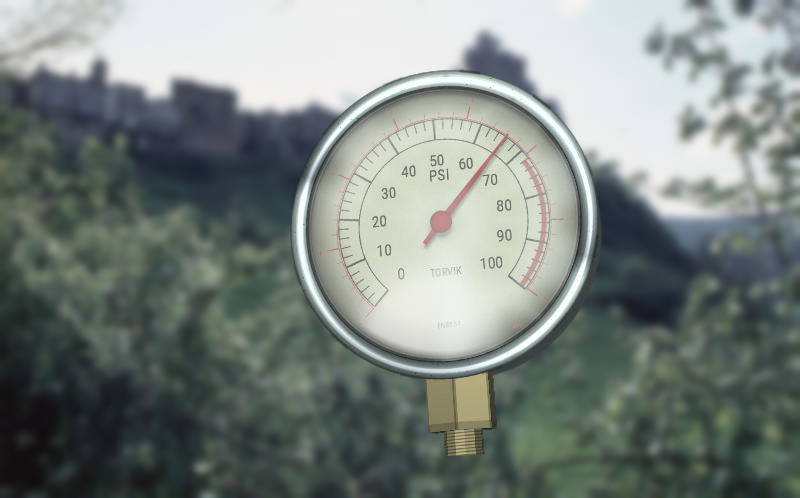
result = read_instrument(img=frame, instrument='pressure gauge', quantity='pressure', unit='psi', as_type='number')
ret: 66 psi
